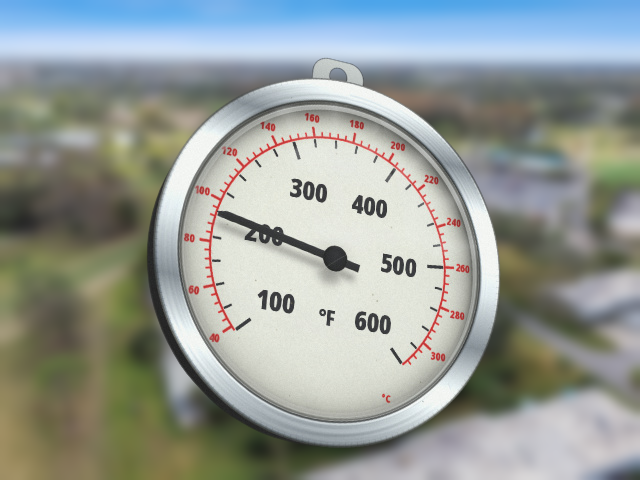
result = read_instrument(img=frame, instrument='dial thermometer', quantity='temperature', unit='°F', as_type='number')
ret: 200 °F
